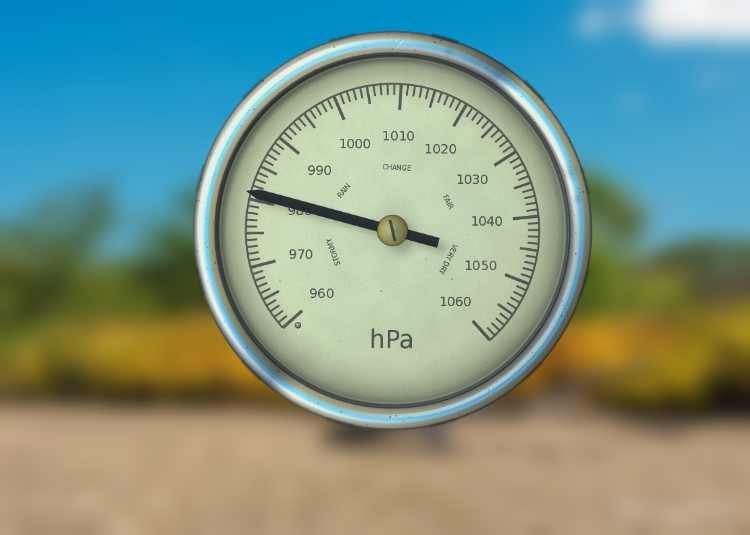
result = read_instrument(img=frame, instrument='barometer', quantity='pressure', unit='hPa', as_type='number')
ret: 981 hPa
